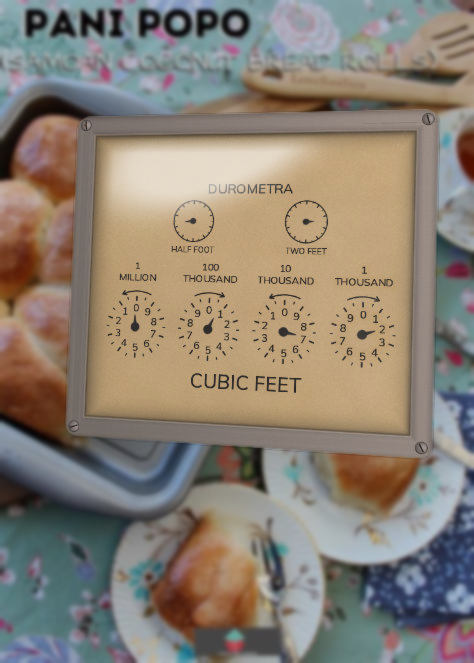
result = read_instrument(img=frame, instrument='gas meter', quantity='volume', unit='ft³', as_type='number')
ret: 7200 ft³
